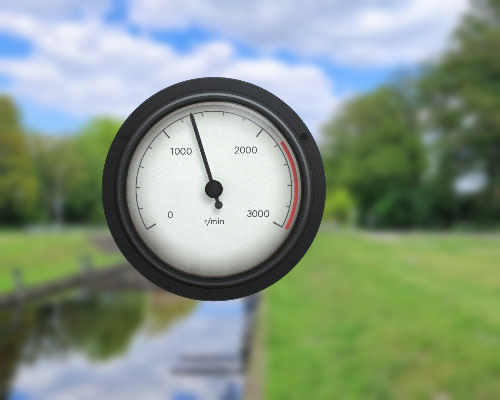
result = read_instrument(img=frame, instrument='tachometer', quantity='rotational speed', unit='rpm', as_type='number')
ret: 1300 rpm
